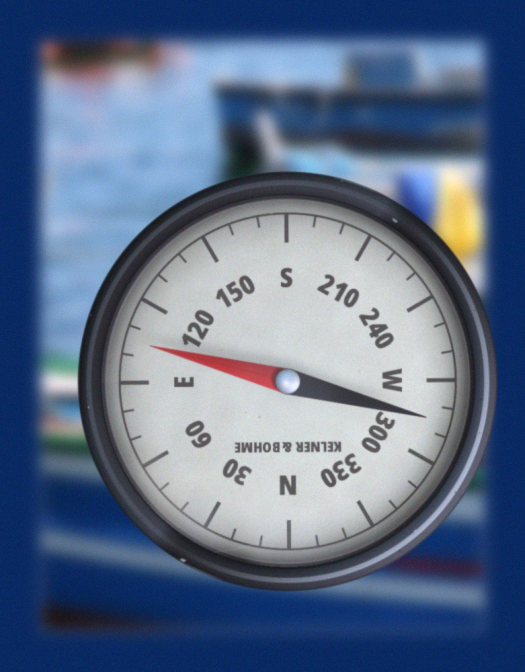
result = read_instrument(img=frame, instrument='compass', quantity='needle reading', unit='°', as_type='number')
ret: 105 °
